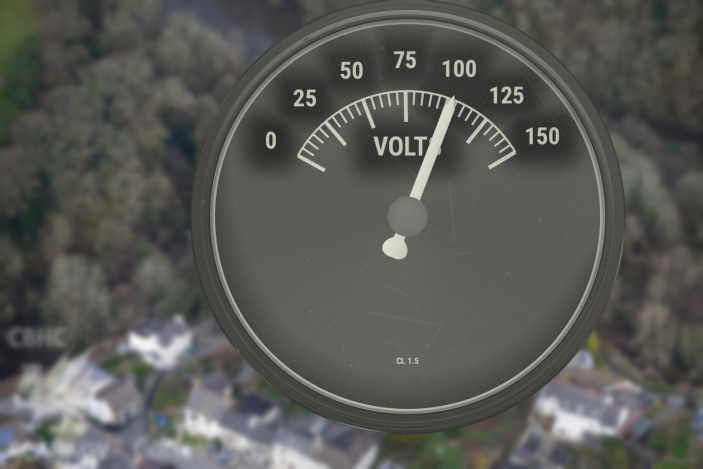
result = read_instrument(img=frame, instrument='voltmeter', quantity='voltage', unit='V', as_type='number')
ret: 102.5 V
